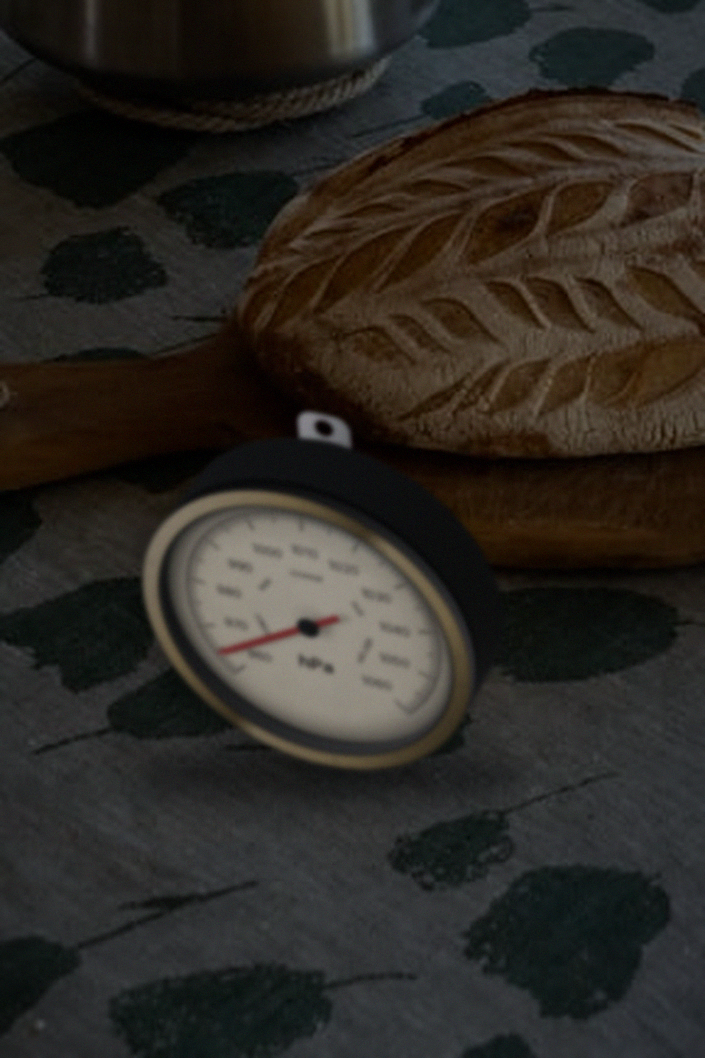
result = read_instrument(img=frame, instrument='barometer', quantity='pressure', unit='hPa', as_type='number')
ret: 965 hPa
